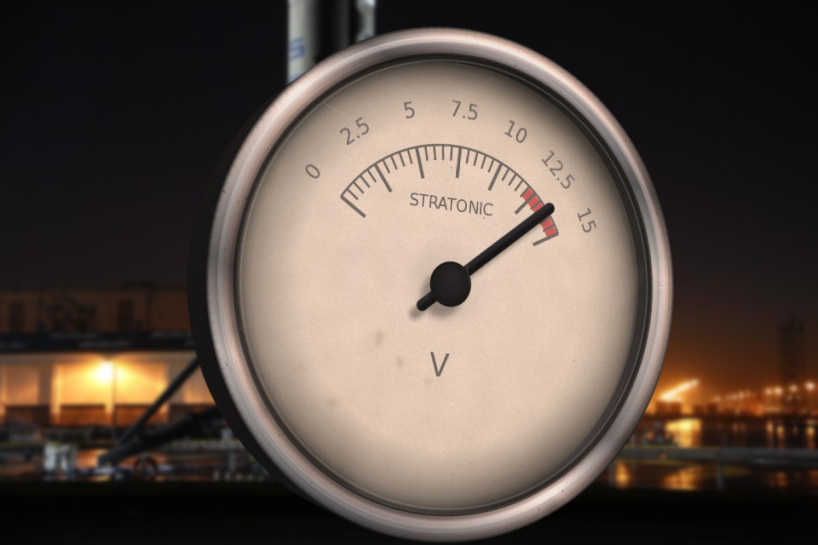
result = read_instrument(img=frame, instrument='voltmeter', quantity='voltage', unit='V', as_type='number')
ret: 13.5 V
